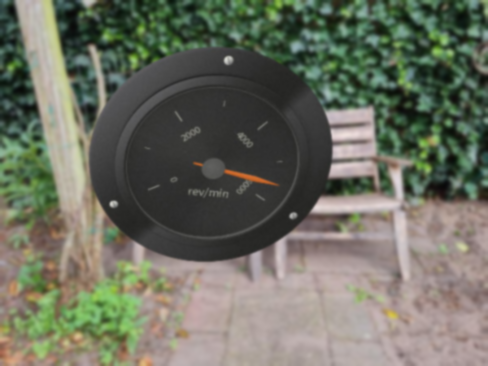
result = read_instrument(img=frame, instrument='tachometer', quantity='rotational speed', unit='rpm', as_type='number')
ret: 5500 rpm
